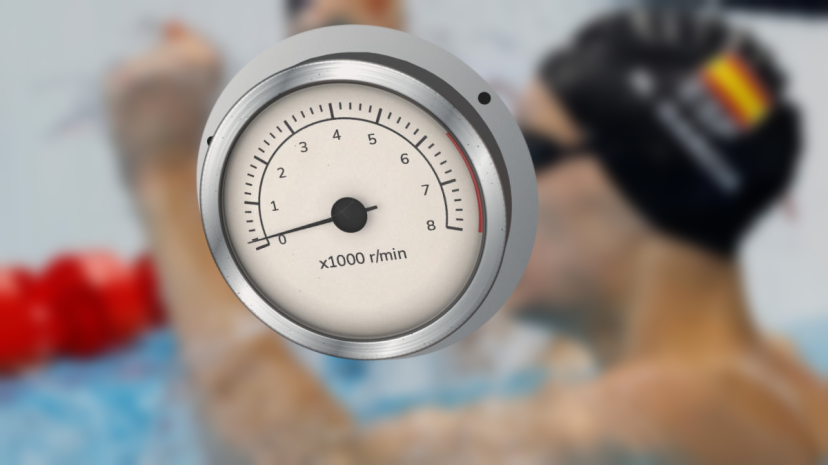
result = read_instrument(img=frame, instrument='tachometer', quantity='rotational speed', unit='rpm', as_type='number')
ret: 200 rpm
